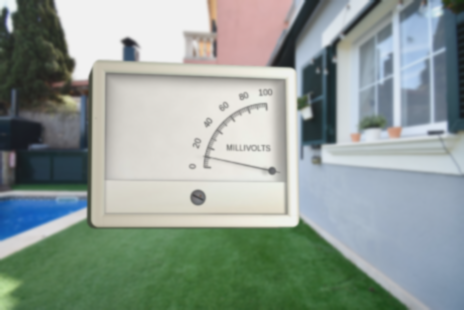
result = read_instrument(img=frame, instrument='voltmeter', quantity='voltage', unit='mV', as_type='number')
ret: 10 mV
